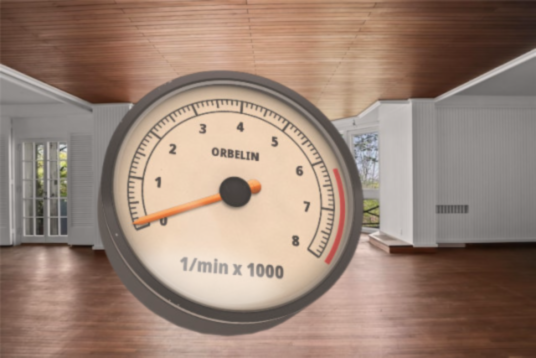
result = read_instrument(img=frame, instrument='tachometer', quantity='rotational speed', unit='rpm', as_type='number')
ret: 100 rpm
